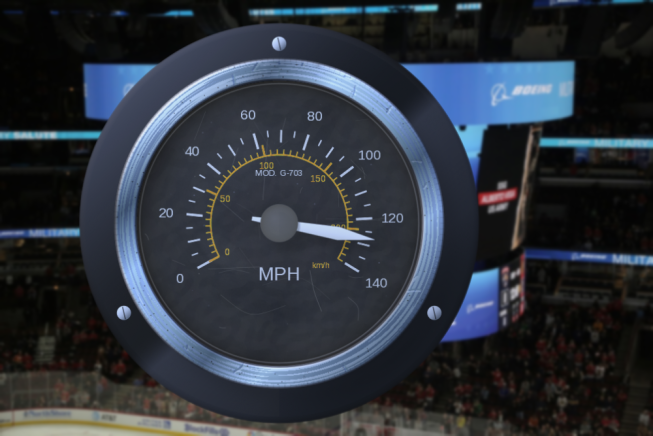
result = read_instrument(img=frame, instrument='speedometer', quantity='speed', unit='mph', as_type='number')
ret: 127.5 mph
